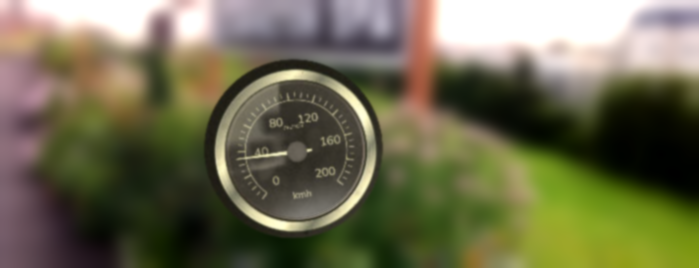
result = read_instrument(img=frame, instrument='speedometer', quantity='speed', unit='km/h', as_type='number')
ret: 35 km/h
